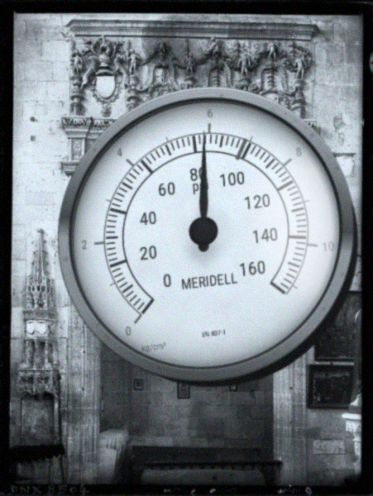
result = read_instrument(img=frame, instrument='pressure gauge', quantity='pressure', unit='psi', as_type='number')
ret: 84 psi
